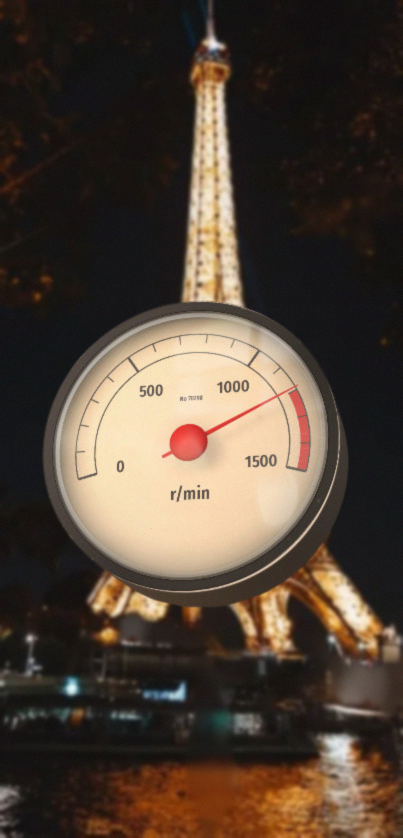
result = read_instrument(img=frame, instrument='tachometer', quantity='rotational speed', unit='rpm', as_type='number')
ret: 1200 rpm
